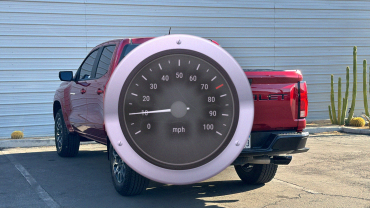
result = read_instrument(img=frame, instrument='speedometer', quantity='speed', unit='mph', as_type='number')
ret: 10 mph
